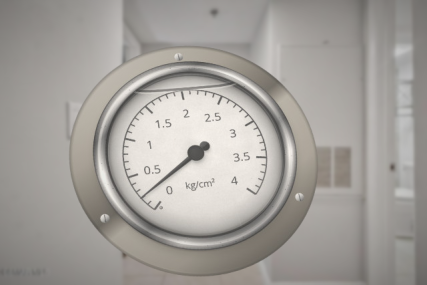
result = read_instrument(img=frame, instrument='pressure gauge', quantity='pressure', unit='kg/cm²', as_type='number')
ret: 0.2 kg/cm²
